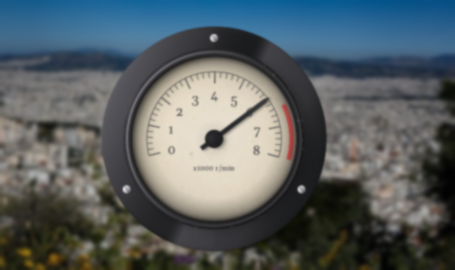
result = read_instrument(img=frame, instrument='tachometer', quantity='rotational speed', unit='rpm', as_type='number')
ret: 6000 rpm
